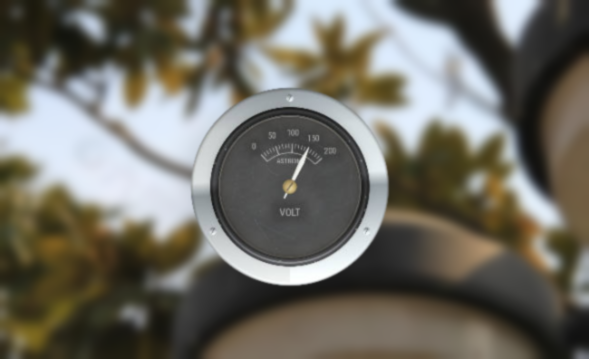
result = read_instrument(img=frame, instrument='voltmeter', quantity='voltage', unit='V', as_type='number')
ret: 150 V
